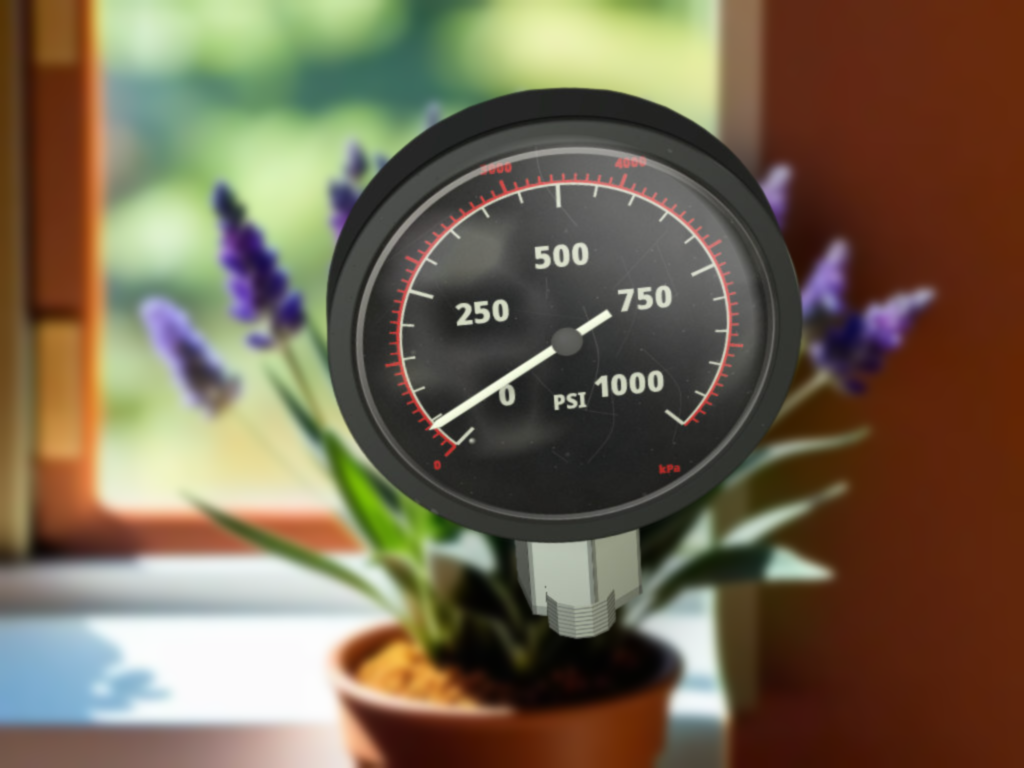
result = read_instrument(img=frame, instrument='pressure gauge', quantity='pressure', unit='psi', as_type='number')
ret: 50 psi
